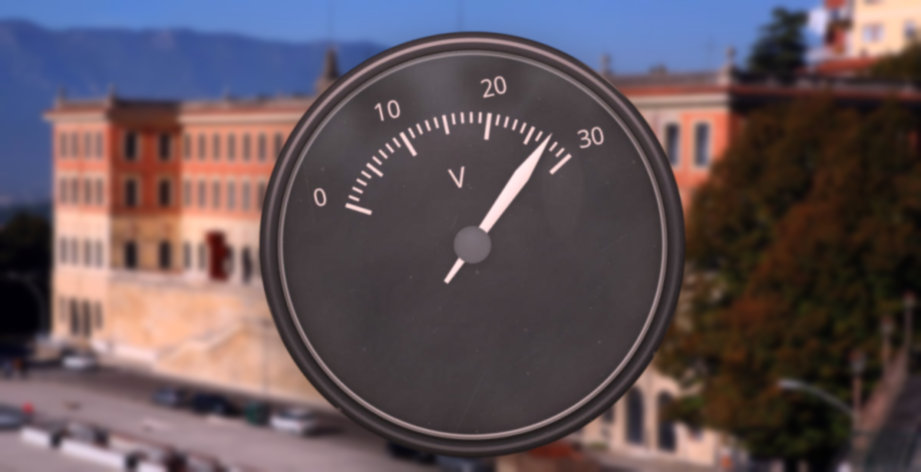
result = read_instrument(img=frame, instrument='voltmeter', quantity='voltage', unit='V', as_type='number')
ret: 27 V
